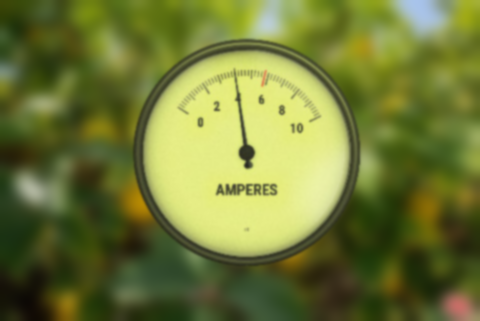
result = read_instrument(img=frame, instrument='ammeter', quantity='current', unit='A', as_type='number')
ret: 4 A
